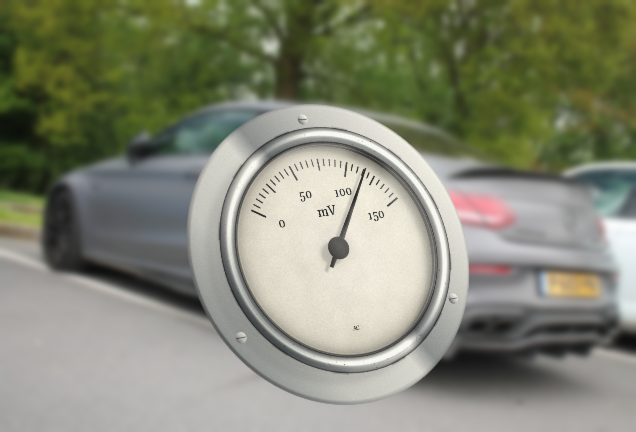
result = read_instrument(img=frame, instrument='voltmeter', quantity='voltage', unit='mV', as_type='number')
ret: 115 mV
